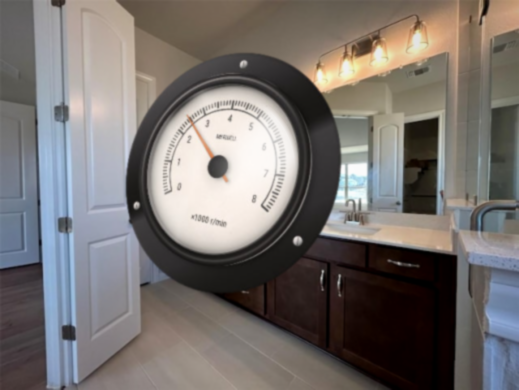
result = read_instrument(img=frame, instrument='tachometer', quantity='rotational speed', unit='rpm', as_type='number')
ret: 2500 rpm
